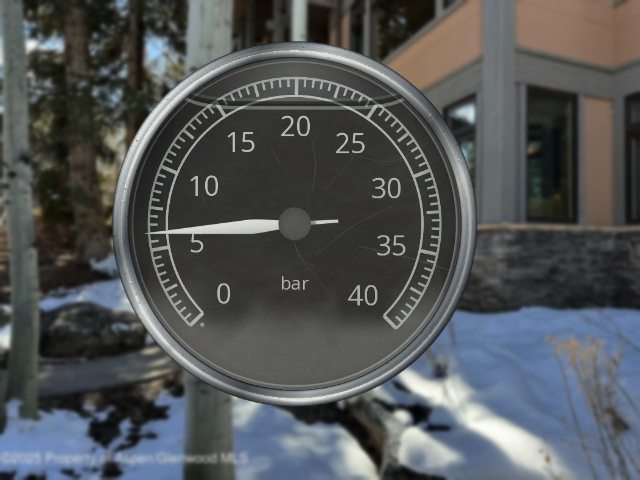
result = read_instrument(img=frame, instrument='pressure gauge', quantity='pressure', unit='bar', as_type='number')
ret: 6 bar
